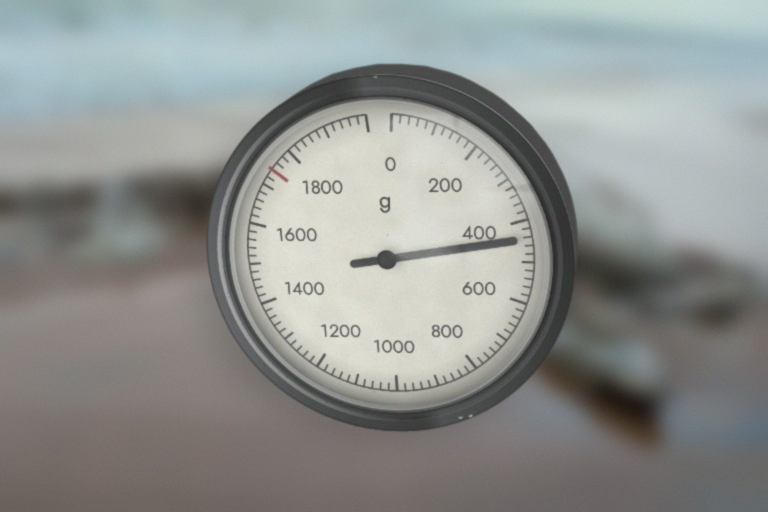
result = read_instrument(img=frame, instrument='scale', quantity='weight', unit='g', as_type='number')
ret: 440 g
